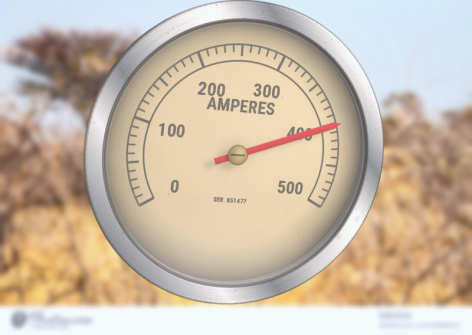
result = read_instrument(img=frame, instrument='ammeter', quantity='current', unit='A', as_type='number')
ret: 400 A
